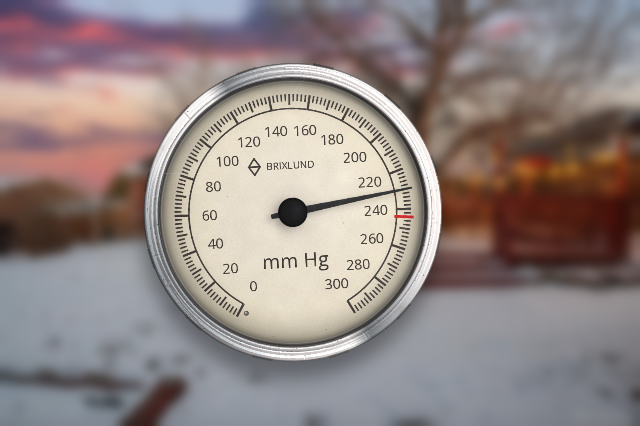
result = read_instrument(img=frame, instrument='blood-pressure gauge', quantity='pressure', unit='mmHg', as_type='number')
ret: 230 mmHg
